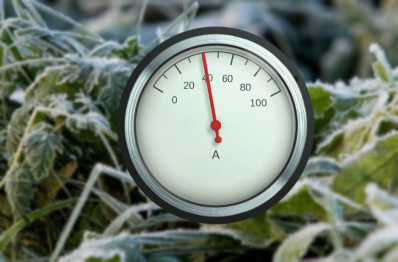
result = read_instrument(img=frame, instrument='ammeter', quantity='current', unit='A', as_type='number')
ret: 40 A
